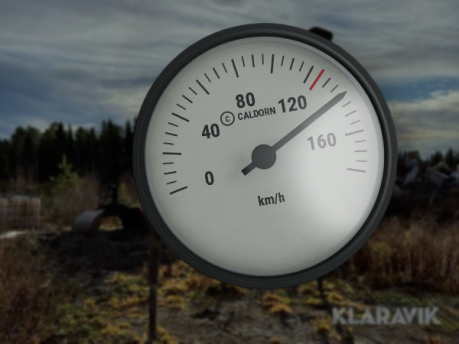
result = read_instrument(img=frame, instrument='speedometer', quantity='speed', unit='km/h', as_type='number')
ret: 140 km/h
